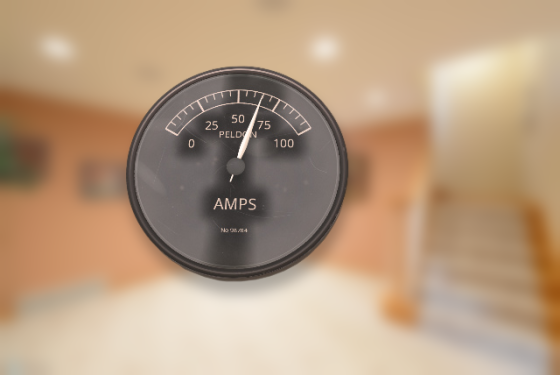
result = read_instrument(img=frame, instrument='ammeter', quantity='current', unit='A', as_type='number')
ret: 65 A
